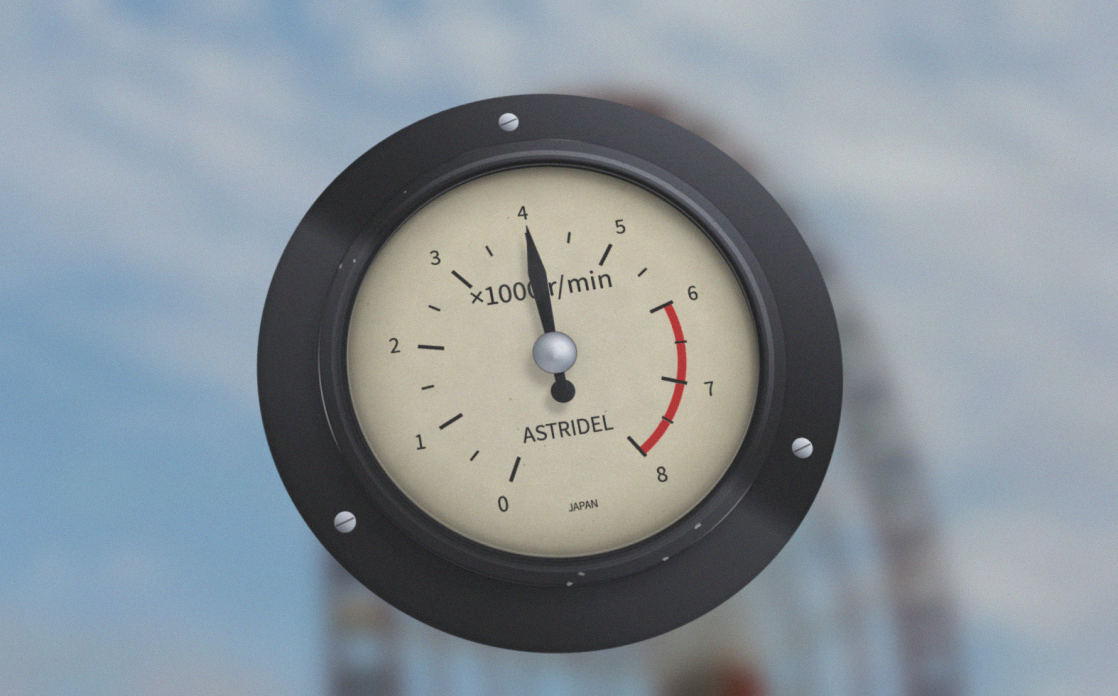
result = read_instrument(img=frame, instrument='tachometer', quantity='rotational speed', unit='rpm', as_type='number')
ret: 4000 rpm
